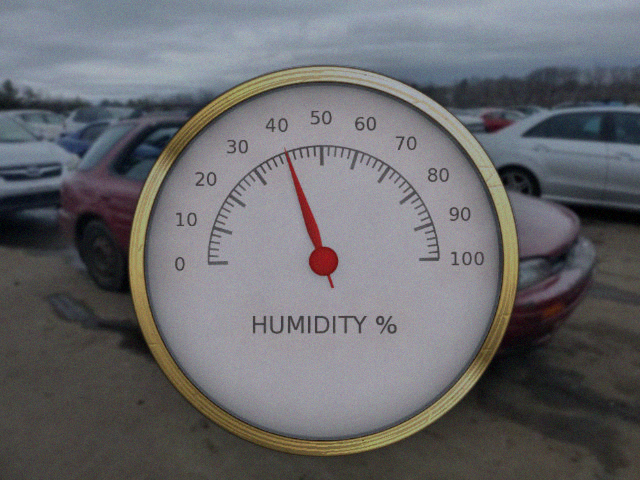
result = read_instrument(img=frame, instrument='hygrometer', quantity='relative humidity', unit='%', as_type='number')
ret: 40 %
